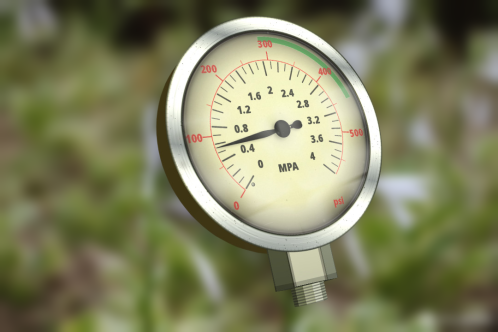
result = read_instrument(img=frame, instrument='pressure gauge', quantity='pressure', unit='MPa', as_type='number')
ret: 0.55 MPa
